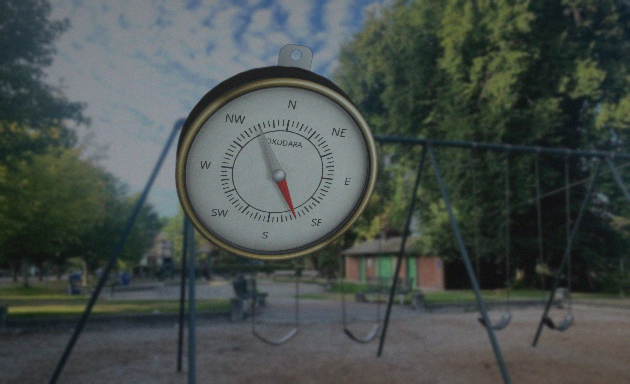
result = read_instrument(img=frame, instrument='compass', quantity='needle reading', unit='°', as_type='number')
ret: 150 °
